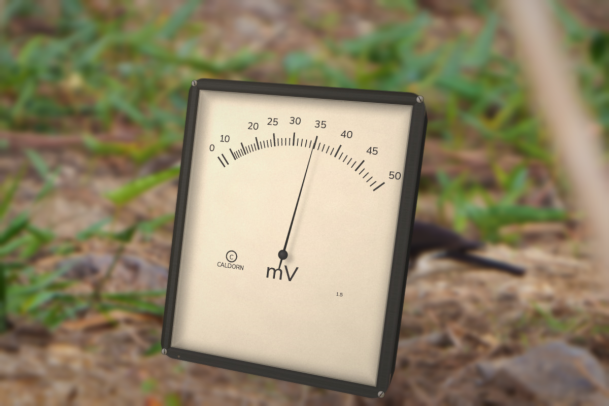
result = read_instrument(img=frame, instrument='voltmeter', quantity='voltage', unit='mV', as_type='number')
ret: 35 mV
